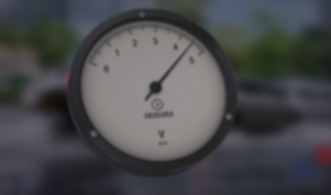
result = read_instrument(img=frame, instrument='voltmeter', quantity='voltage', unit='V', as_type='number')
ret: 4.5 V
